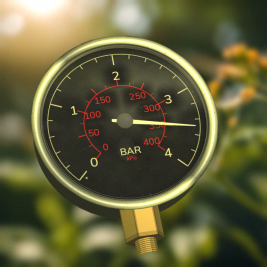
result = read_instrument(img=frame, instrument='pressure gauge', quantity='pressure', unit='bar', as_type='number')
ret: 3.5 bar
